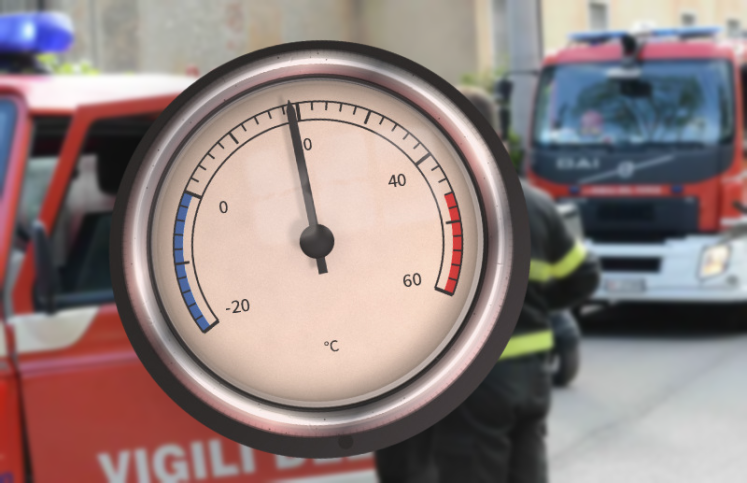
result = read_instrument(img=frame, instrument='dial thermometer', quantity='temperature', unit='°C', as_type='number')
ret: 19 °C
